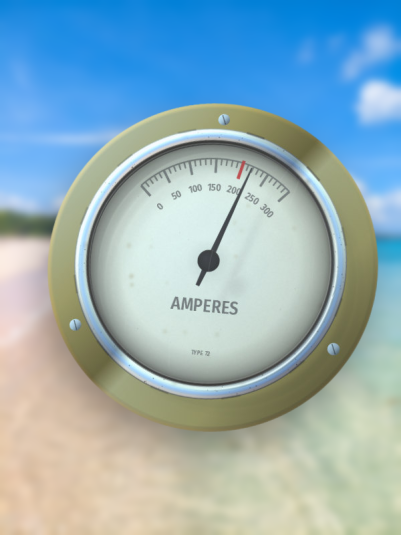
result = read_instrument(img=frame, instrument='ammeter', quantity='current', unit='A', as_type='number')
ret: 220 A
